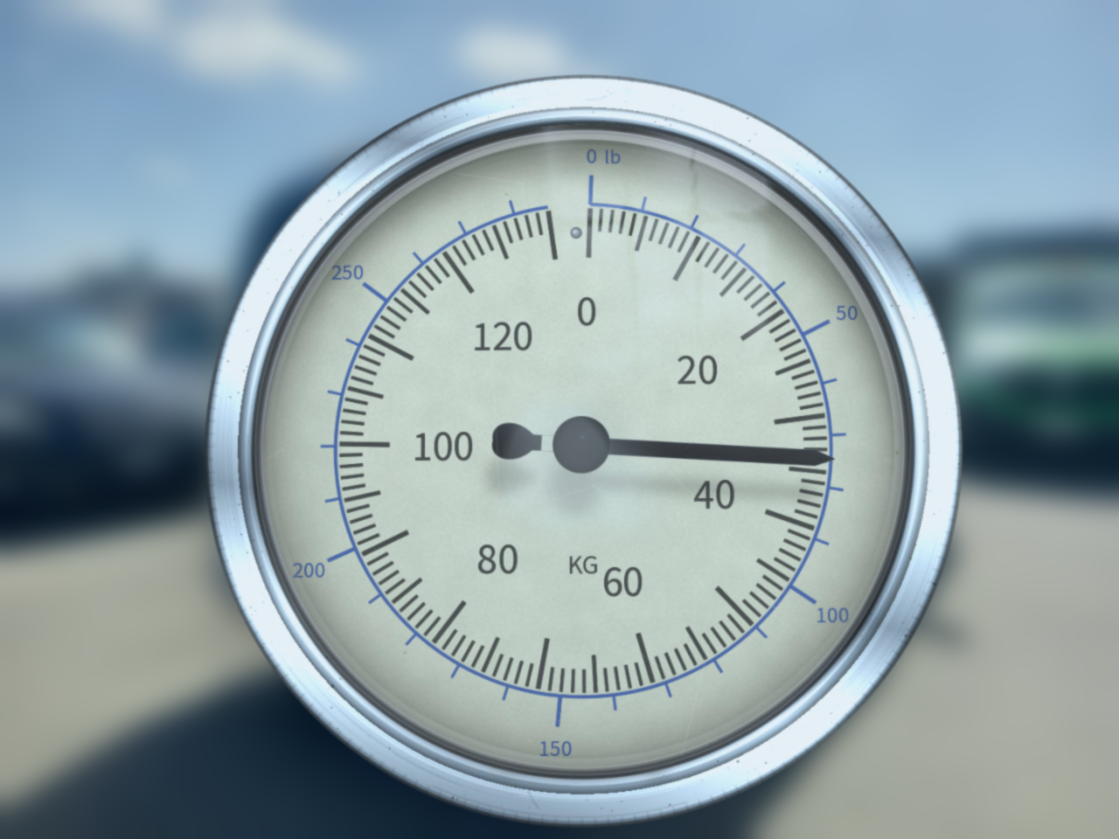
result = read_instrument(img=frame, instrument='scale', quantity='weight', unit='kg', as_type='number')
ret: 34 kg
